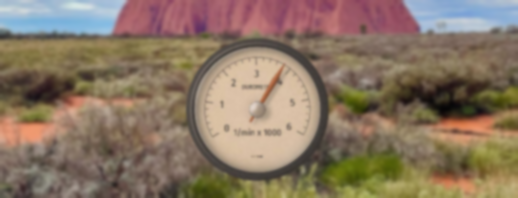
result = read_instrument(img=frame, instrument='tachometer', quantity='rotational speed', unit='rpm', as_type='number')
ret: 3800 rpm
